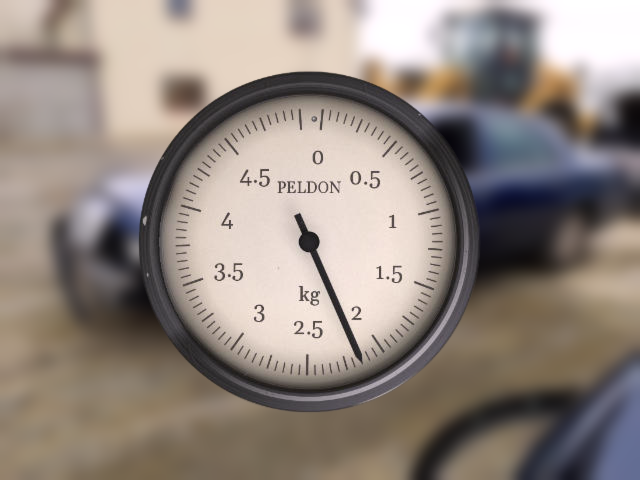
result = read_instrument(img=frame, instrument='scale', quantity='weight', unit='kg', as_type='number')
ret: 2.15 kg
